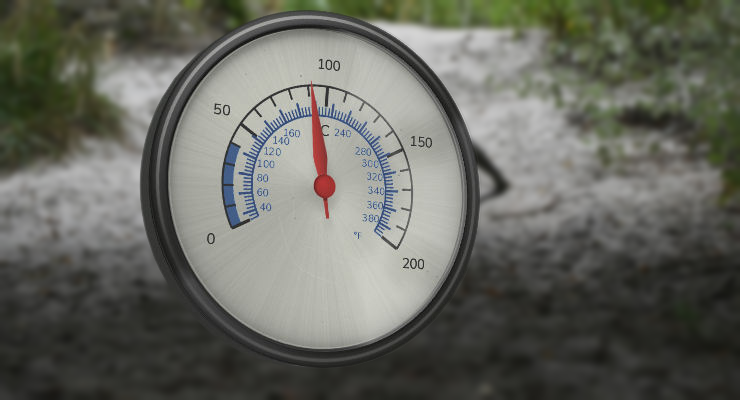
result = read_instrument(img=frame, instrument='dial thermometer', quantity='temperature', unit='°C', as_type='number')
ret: 90 °C
